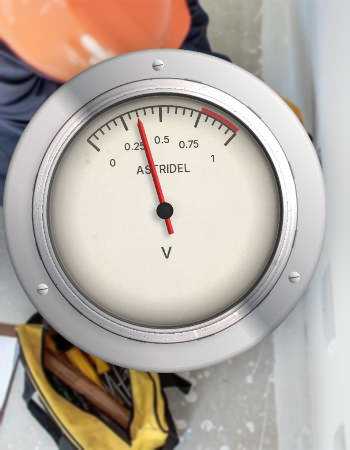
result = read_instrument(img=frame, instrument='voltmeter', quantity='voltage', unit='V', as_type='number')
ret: 0.35 V
